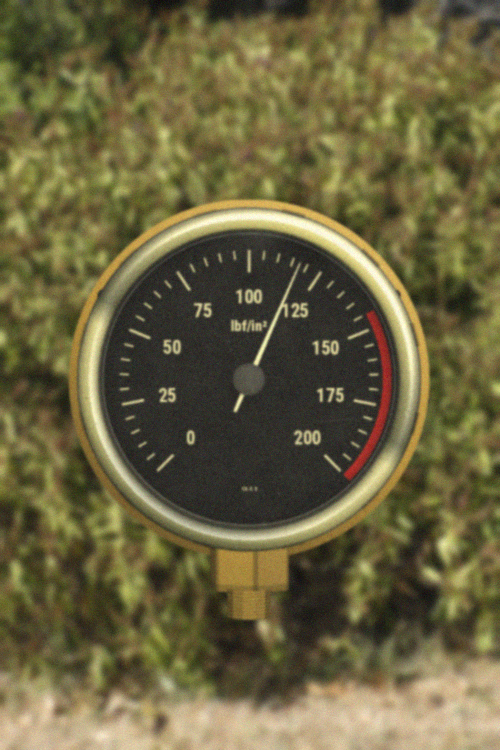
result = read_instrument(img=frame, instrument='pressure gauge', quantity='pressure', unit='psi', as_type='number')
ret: 117.5 psi
